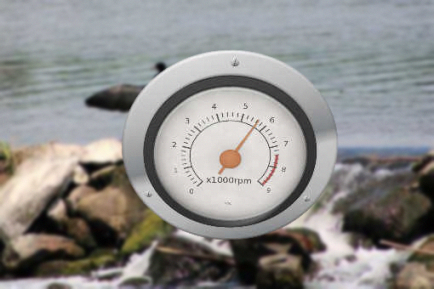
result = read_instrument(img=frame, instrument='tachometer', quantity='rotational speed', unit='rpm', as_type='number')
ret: 5600 rpm
